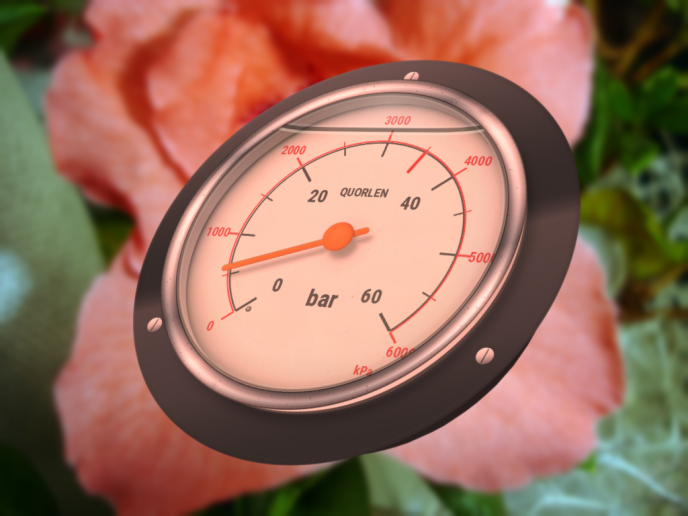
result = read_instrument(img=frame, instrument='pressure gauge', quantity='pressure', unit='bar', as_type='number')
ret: 5 bar
